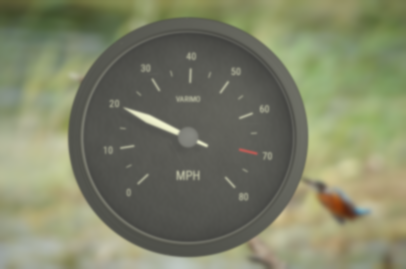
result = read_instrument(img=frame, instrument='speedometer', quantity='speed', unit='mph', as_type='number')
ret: 20 mph
